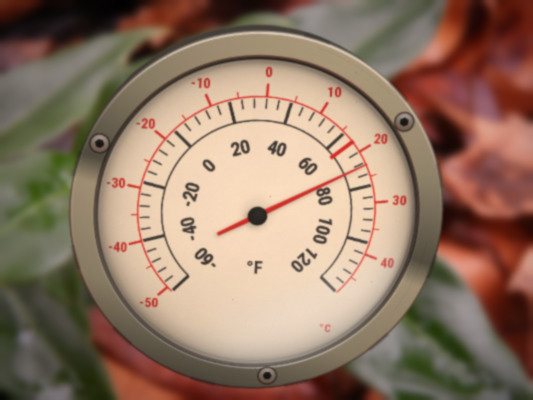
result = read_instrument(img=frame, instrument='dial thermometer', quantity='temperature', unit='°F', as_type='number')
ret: 72 °F
